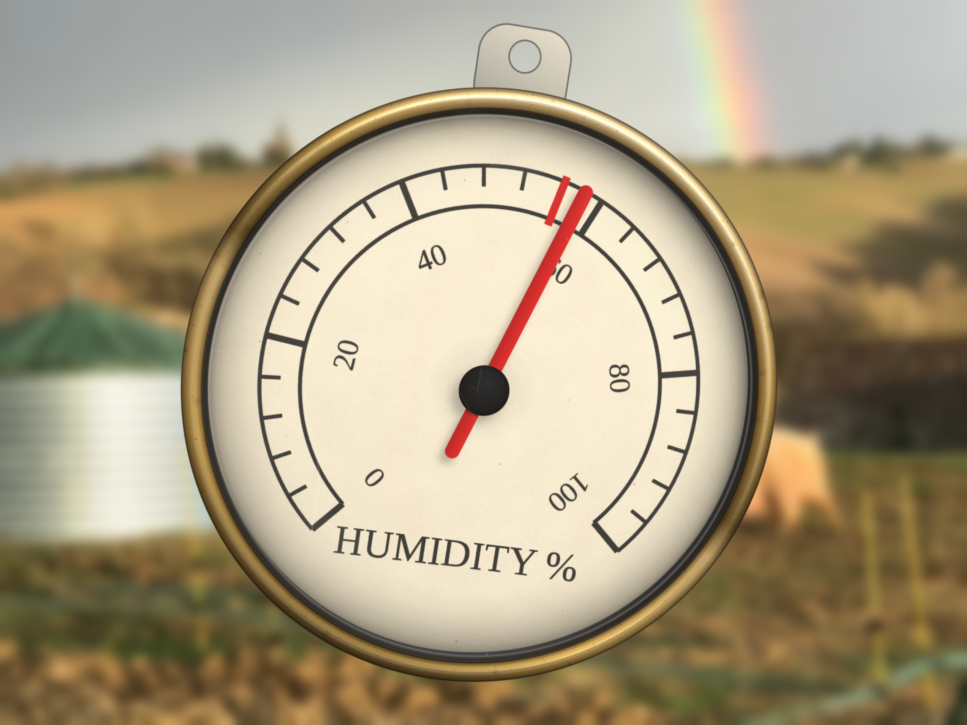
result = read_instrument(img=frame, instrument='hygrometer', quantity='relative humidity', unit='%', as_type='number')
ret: 58 %
